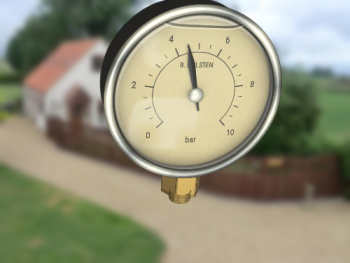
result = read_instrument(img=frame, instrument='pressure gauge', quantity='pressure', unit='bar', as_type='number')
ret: 4.5 bar
